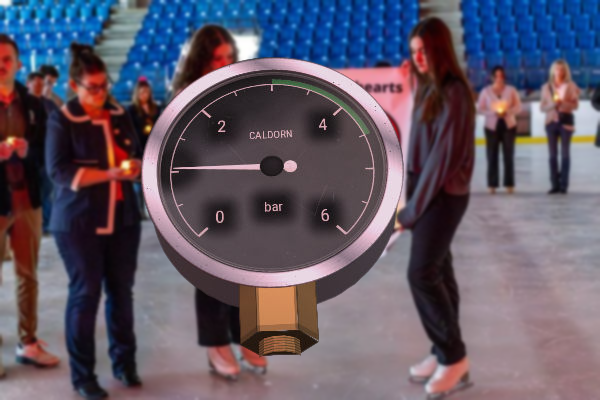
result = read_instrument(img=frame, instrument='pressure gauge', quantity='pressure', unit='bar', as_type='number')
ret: 1 bar
